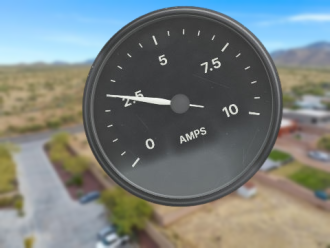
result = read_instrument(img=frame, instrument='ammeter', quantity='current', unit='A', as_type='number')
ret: 2.5 A
